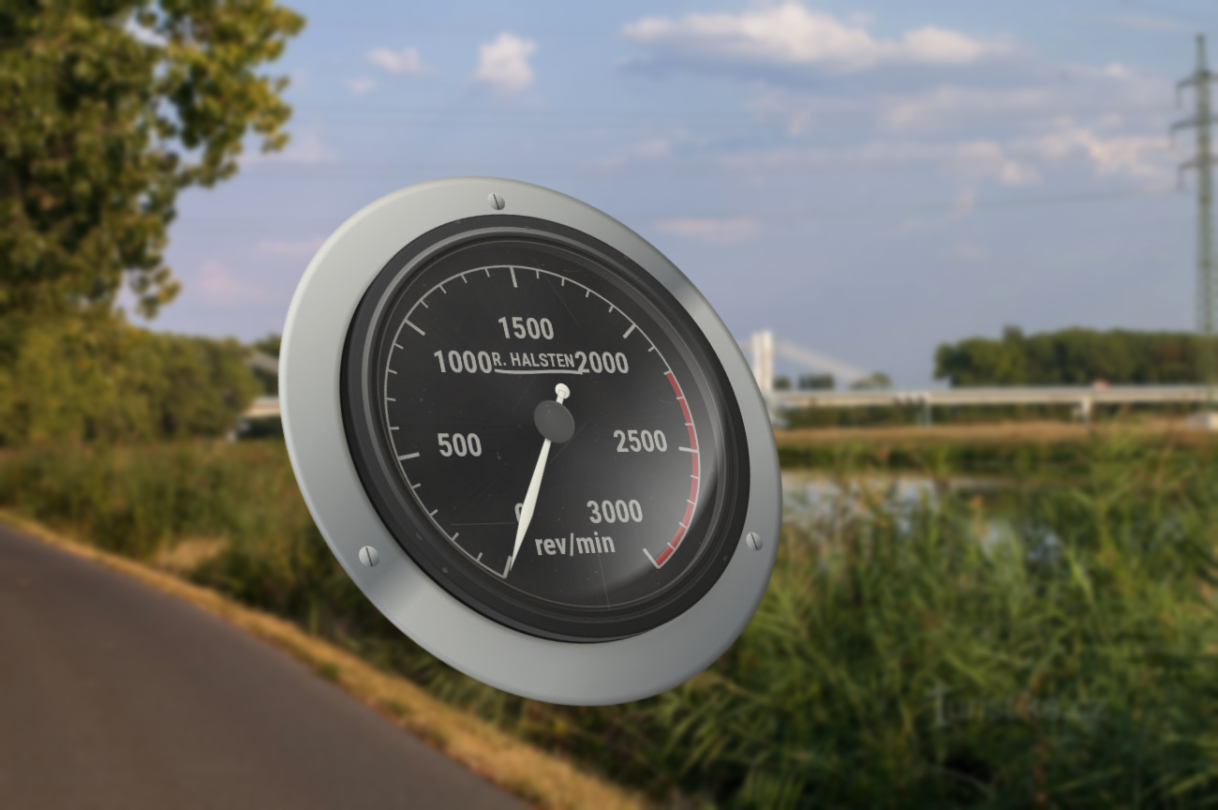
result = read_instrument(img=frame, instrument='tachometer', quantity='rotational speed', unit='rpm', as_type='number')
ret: 0 rpm
